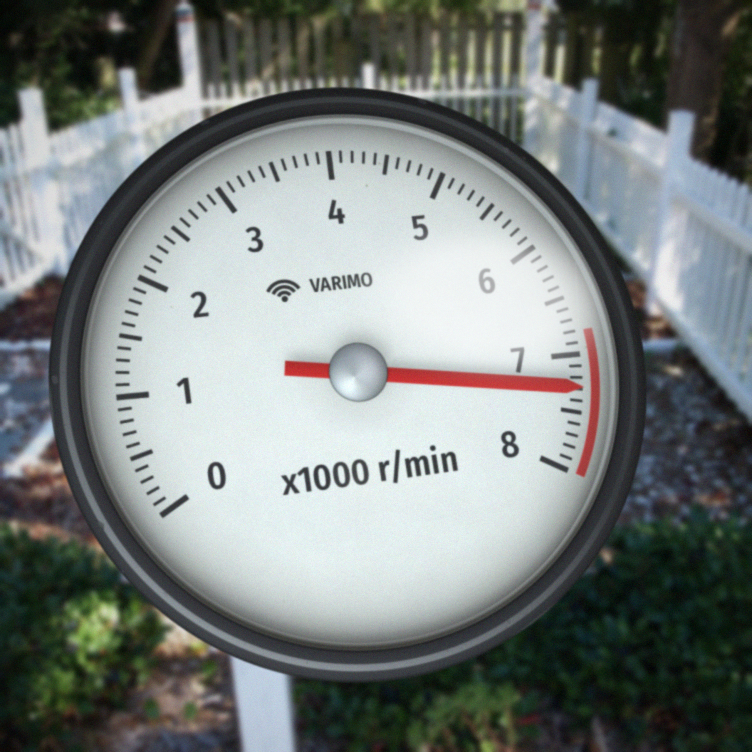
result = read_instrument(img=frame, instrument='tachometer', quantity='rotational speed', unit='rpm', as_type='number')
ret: 7300 rpm
